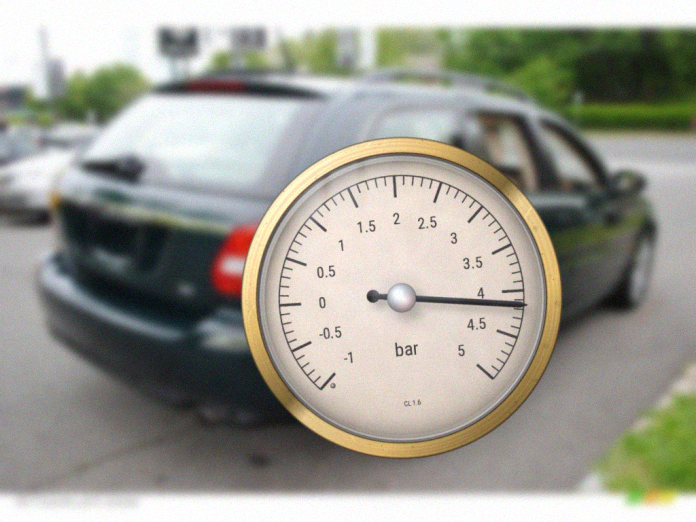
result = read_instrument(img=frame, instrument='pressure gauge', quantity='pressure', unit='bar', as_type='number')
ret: 4.15 bar
